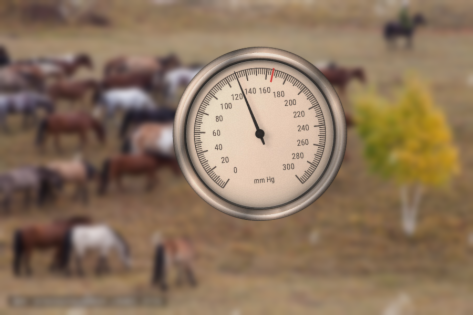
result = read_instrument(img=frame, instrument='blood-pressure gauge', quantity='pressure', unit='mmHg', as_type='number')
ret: 130 mmHg
